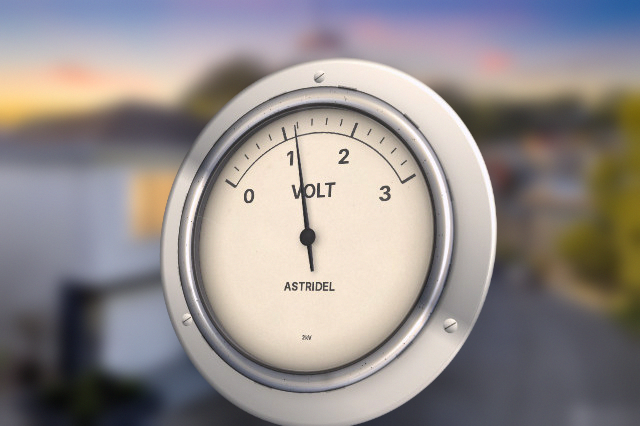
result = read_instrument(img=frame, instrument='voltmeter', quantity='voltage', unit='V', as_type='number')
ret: 1.2 V
